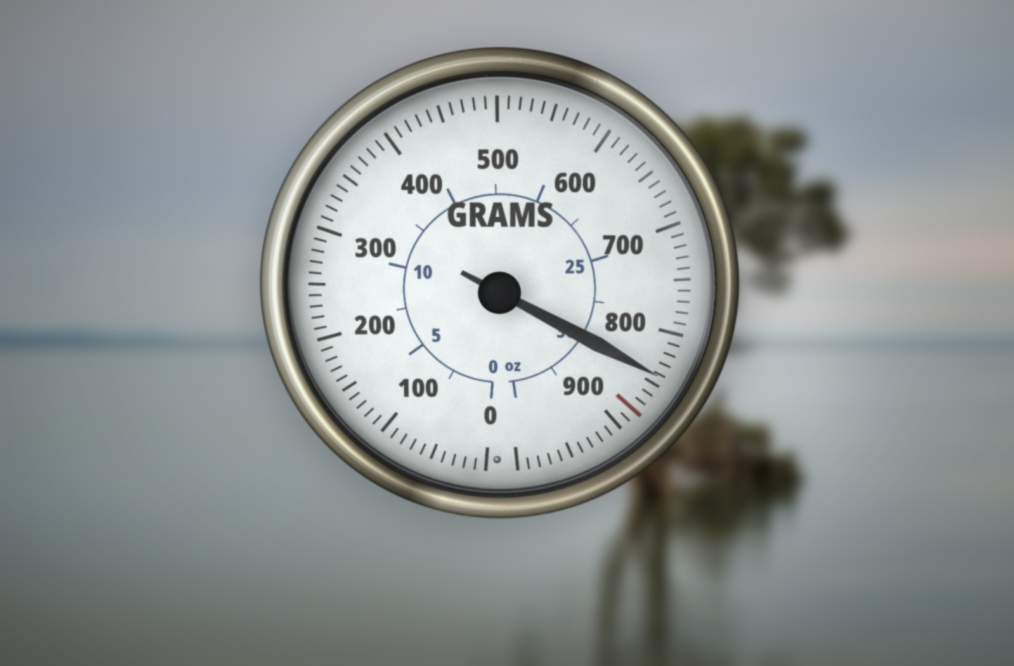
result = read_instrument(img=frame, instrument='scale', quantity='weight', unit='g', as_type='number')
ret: 840 g
